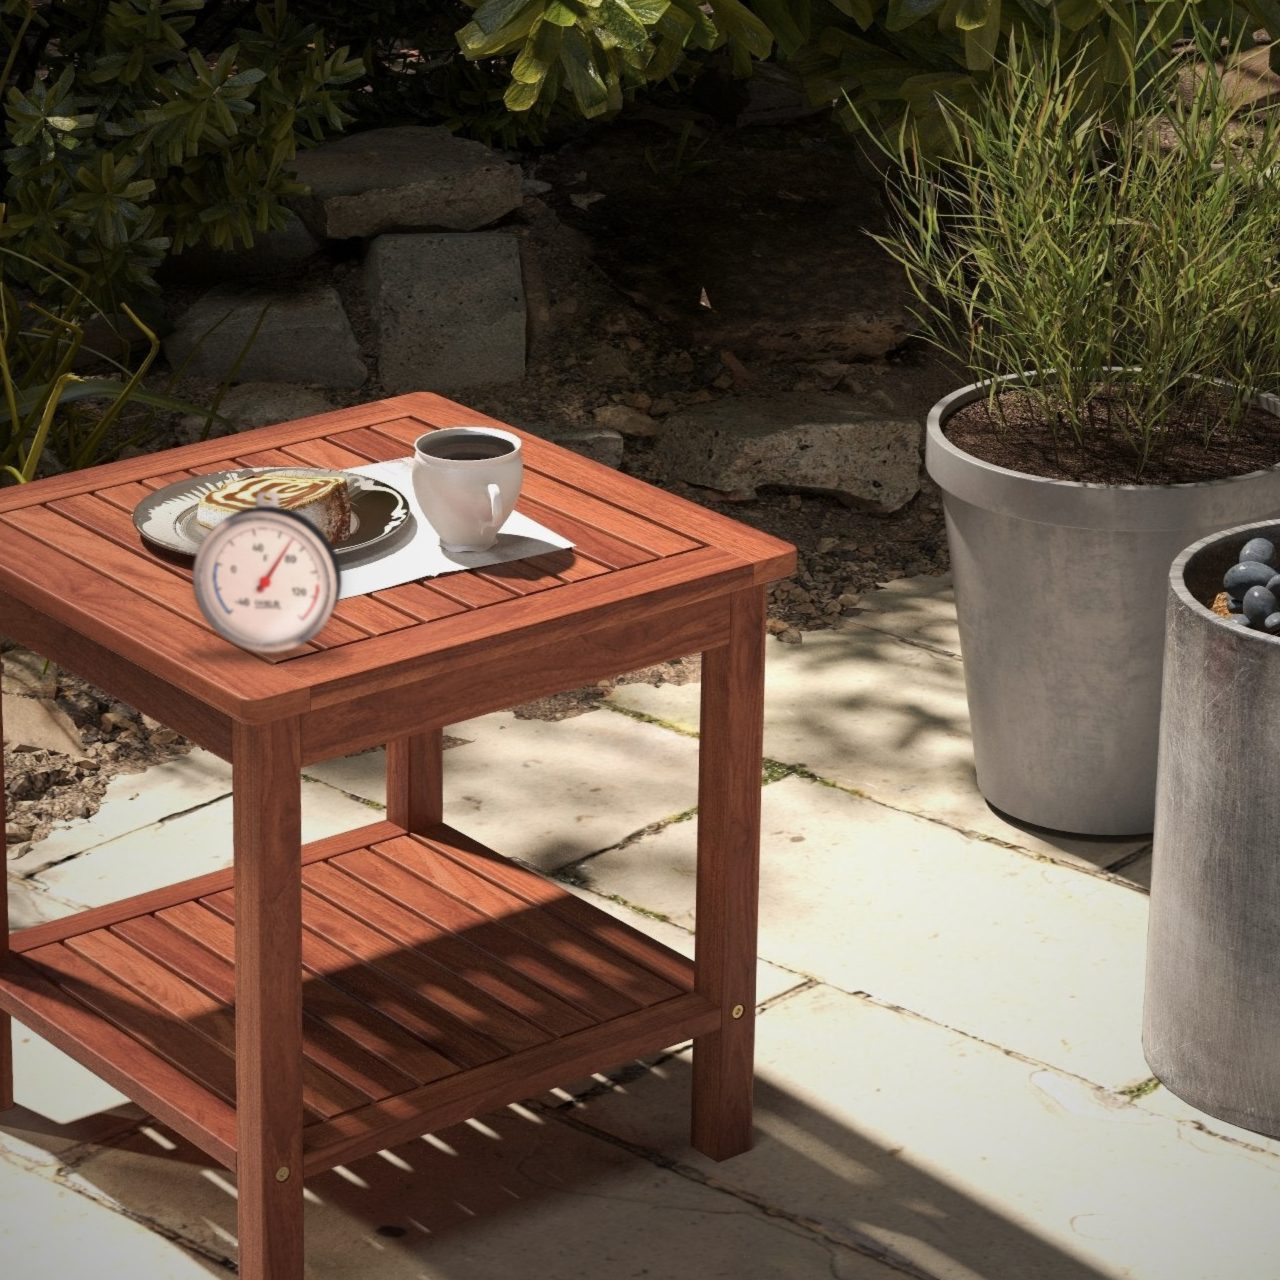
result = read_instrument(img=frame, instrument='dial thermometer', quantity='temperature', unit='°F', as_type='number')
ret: 70 °F
